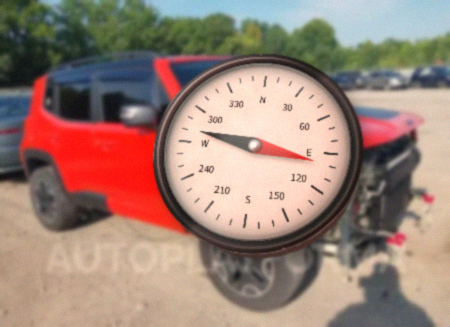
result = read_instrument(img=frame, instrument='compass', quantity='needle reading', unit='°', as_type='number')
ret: 100 °
